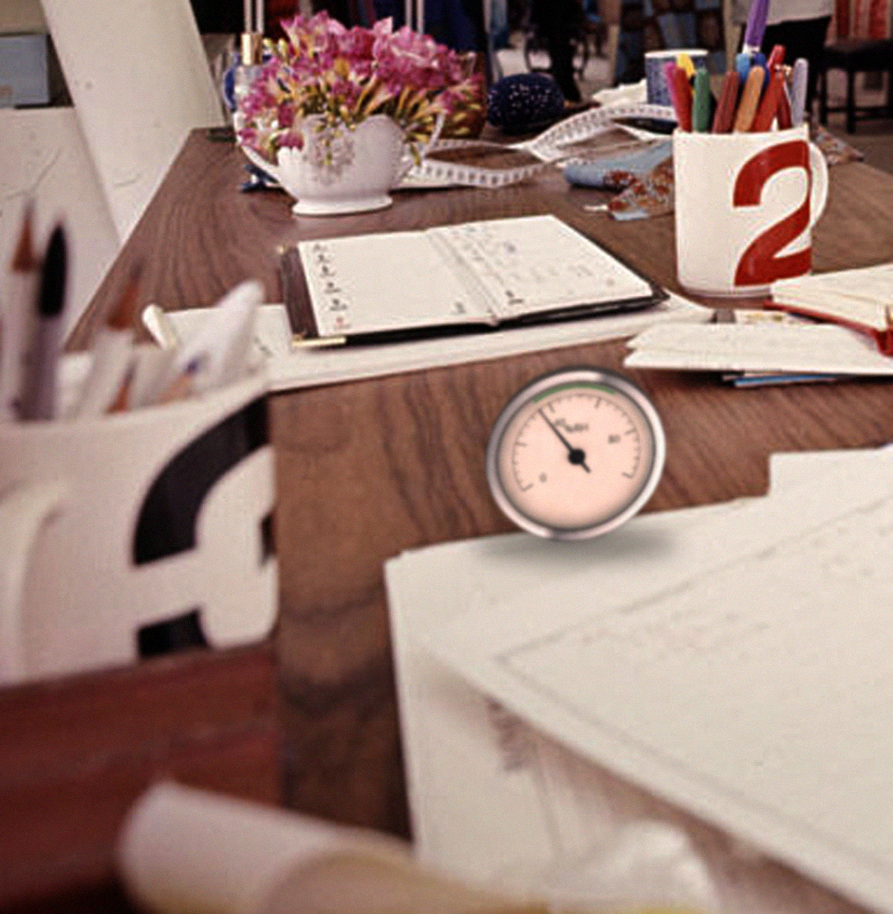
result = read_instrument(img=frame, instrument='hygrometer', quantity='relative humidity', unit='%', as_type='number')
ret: 36 %
